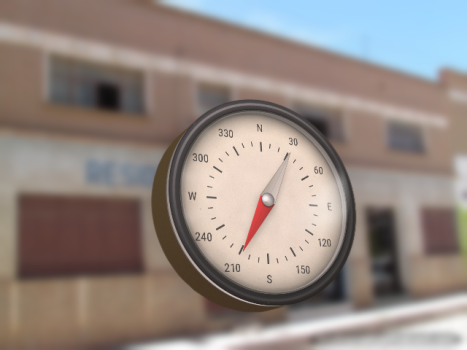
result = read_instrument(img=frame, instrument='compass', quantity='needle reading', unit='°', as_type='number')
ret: 210 °
